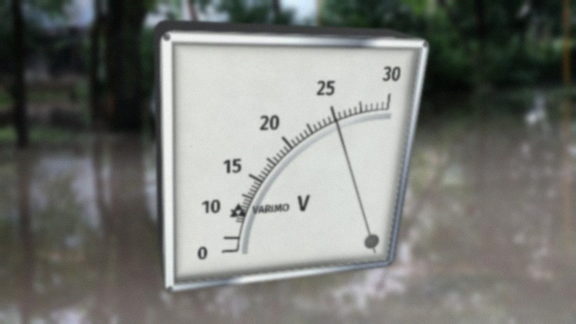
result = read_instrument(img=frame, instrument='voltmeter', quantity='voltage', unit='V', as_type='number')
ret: 25 V
